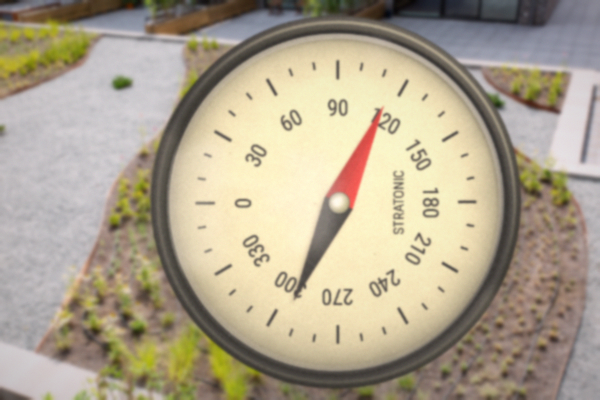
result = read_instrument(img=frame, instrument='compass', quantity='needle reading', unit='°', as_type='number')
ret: 115 °
